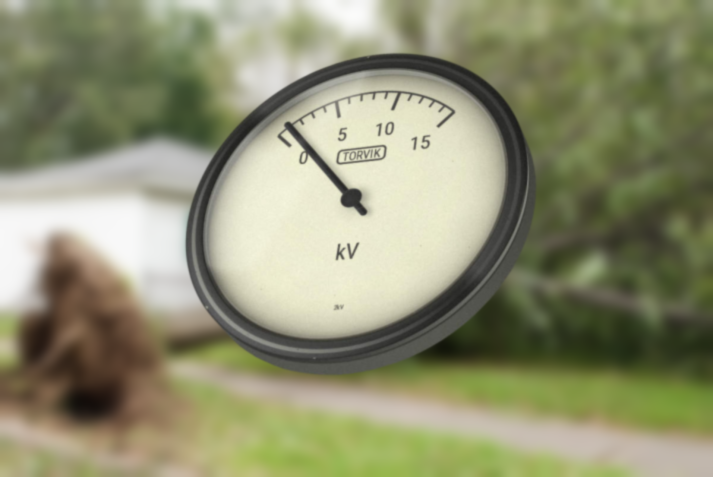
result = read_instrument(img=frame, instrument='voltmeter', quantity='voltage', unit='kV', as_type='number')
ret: 1 kV
